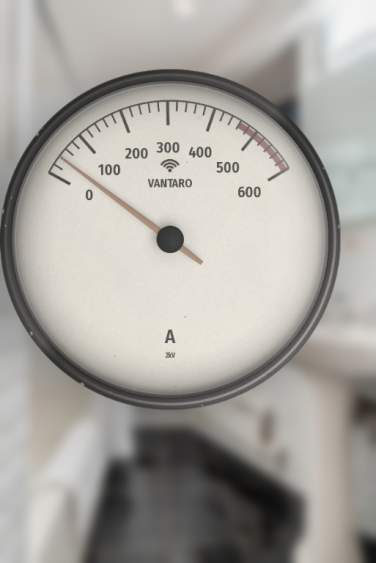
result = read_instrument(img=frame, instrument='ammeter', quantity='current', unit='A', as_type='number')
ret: 40 A
